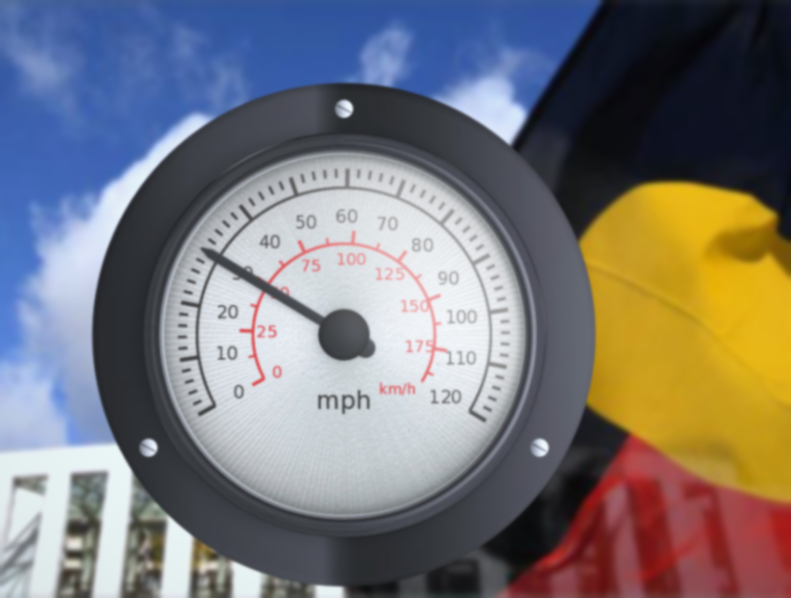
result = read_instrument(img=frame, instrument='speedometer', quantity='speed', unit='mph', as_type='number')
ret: 30 mph
